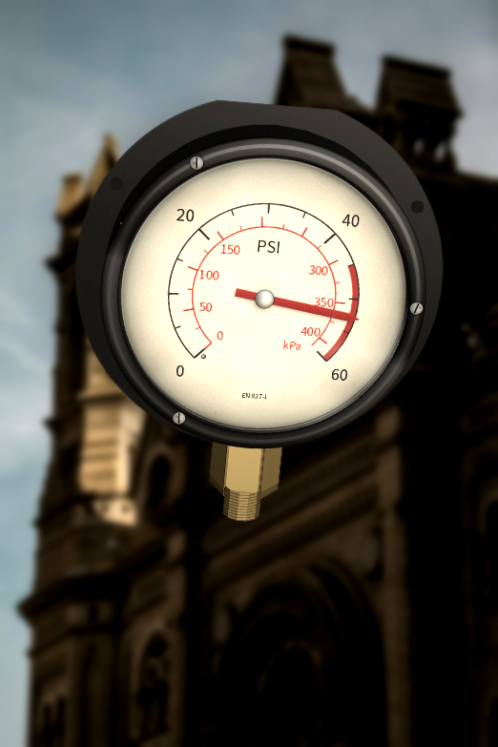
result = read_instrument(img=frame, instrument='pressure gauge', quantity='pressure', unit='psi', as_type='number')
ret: 52.5 psi
